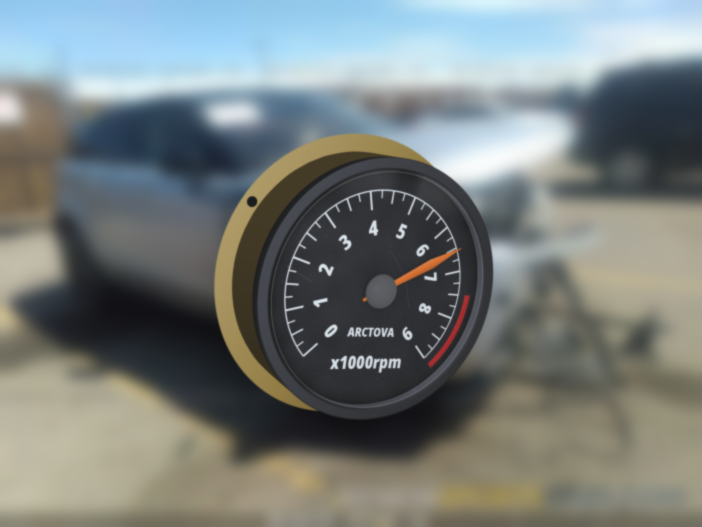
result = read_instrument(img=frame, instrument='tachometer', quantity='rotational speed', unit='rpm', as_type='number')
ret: 6500 rpm
